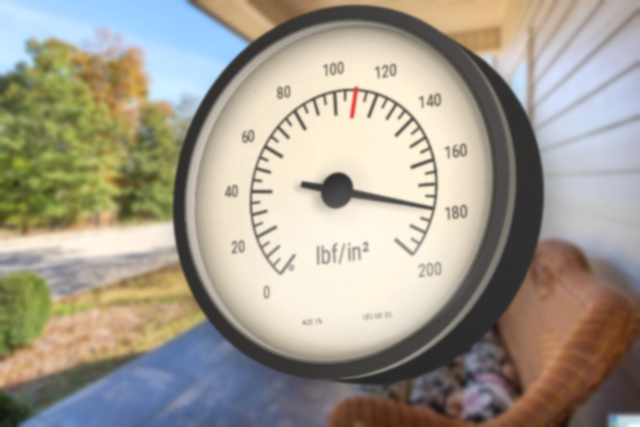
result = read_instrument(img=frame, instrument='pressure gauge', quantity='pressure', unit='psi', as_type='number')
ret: 180 psi
